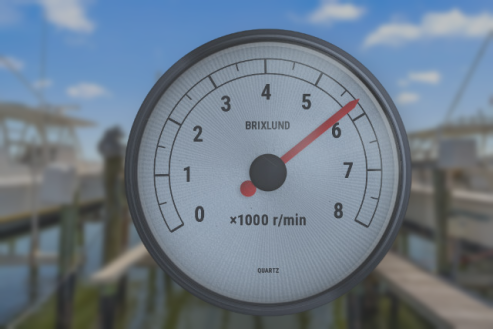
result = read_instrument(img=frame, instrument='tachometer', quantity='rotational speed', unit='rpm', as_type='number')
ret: 5750 rpm
